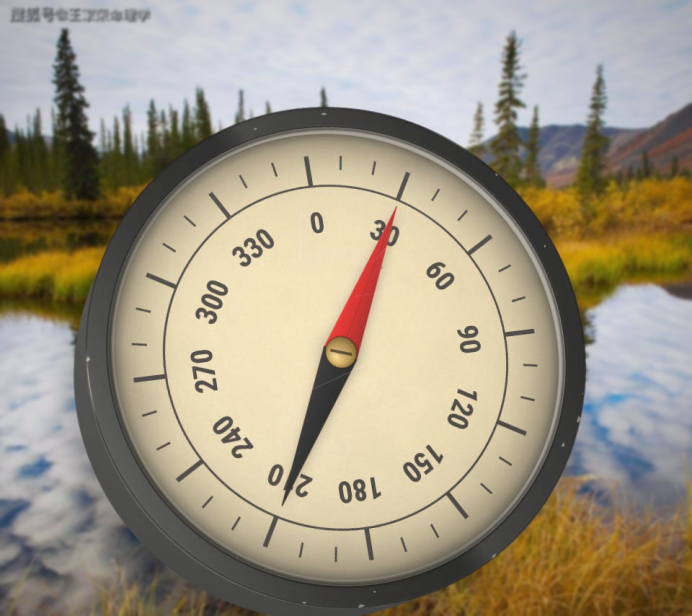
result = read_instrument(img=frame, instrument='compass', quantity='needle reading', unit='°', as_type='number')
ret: 30 °
